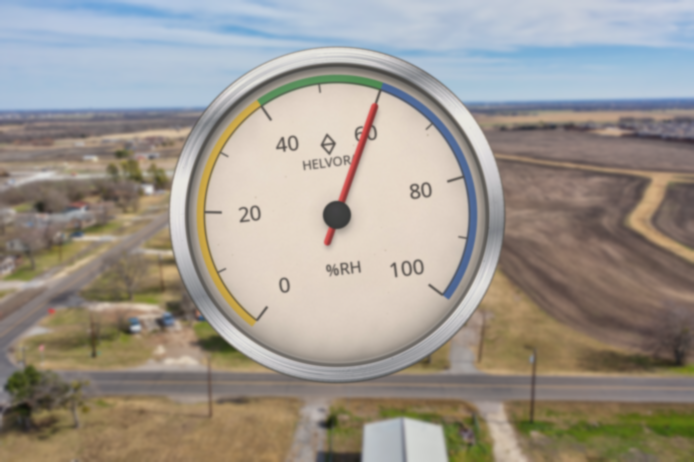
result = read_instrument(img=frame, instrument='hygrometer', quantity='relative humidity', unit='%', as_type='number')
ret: 60 %
